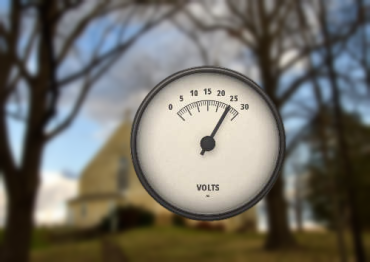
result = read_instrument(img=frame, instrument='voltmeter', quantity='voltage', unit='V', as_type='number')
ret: 25 V
